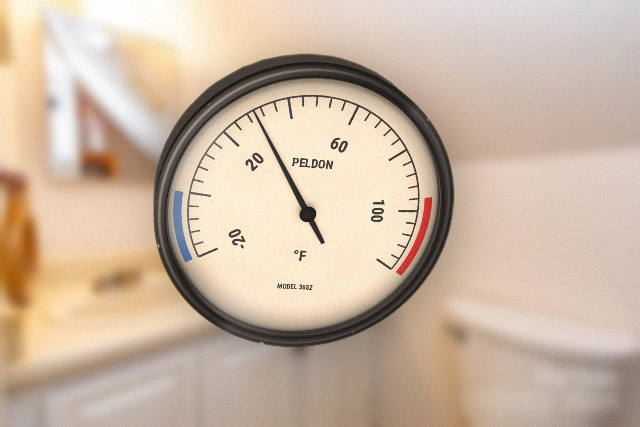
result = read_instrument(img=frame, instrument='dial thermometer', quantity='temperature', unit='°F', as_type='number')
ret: 30 °F
